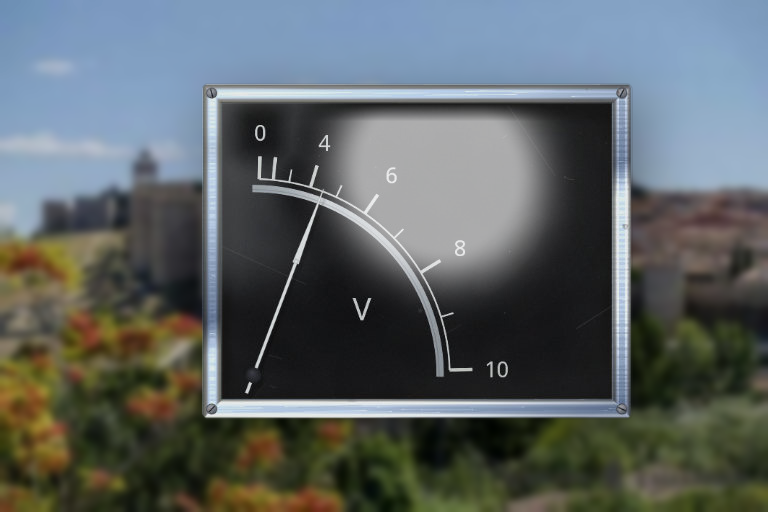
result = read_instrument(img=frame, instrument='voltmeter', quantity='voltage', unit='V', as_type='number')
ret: 4.5 V
